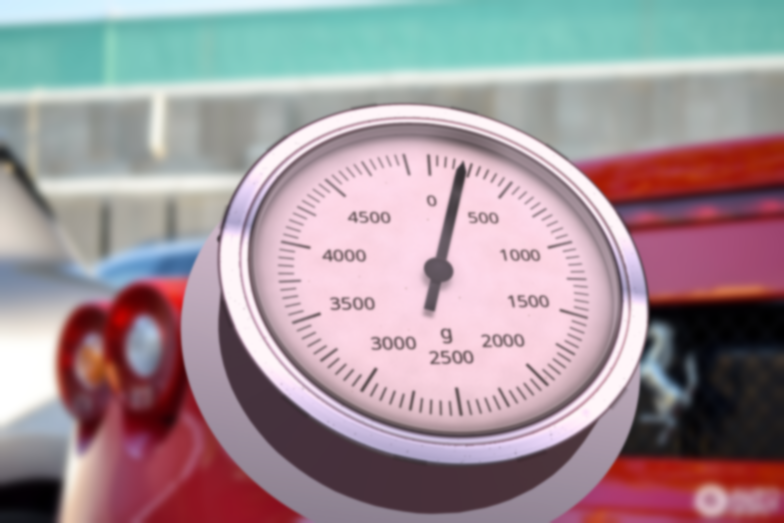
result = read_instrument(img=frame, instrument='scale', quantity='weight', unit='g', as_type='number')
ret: 200 g
